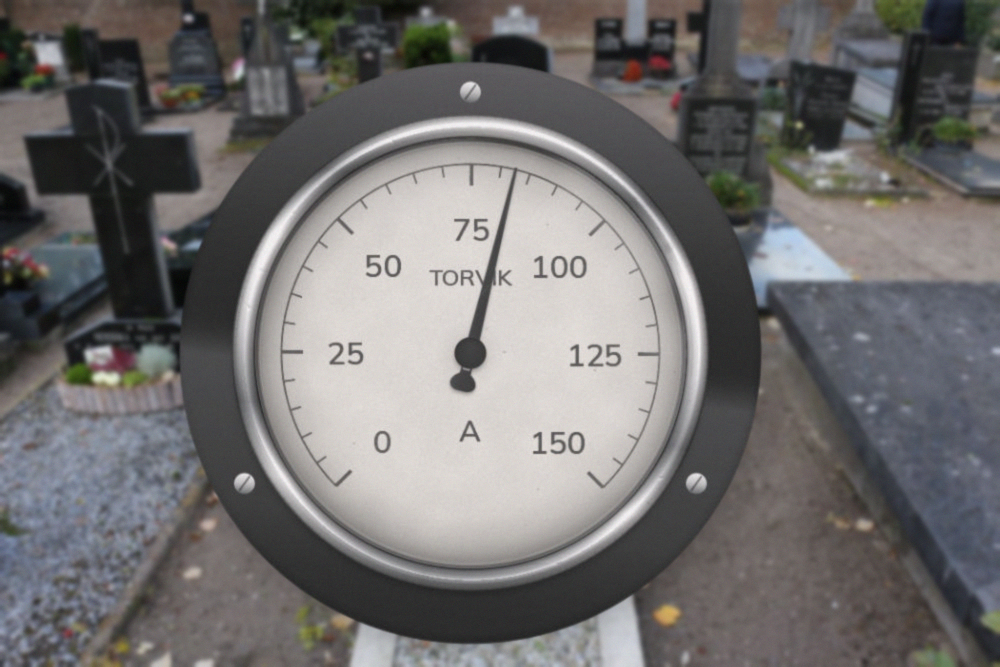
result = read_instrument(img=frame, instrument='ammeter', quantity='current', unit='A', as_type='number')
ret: 82.5 A
